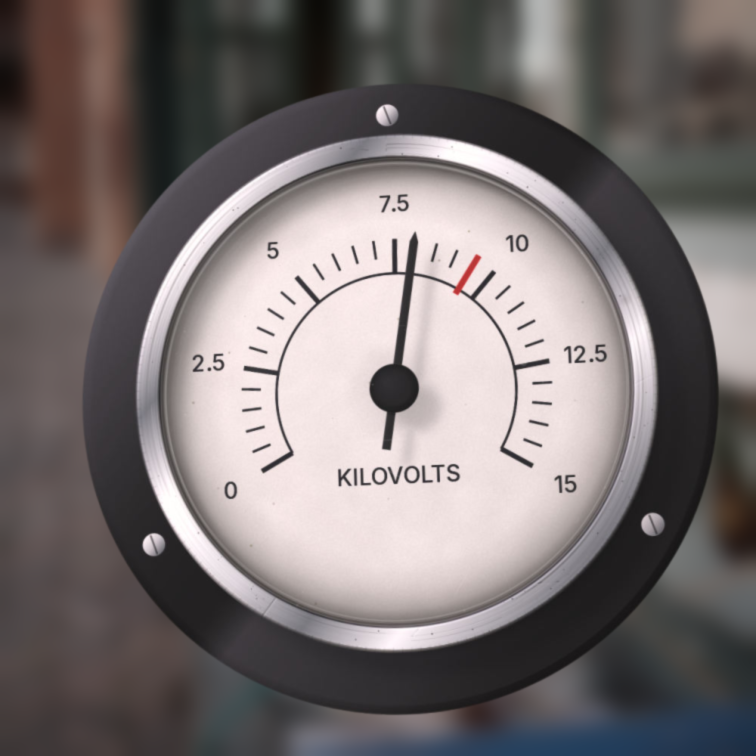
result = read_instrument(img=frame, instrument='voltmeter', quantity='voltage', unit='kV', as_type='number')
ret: 8 kV
